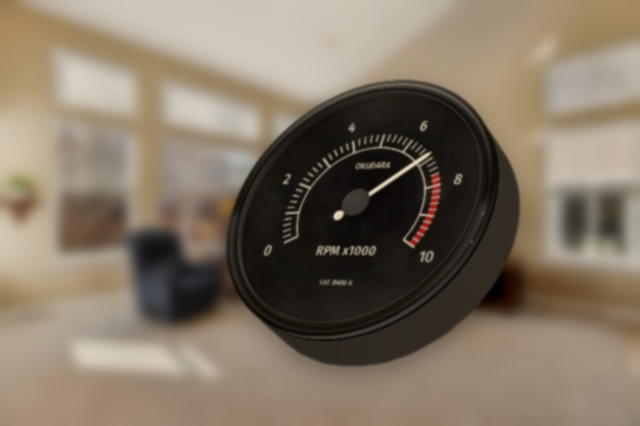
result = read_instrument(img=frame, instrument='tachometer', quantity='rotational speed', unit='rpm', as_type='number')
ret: 7000 rpm
